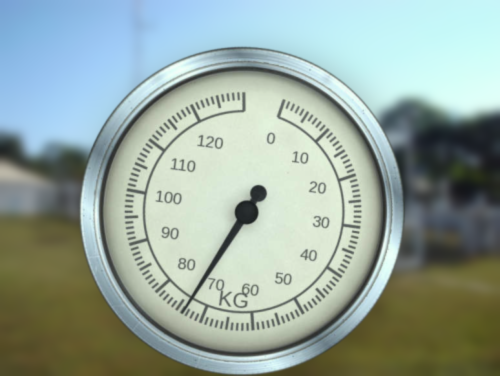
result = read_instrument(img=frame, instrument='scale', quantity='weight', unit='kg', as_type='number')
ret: 74 kg
